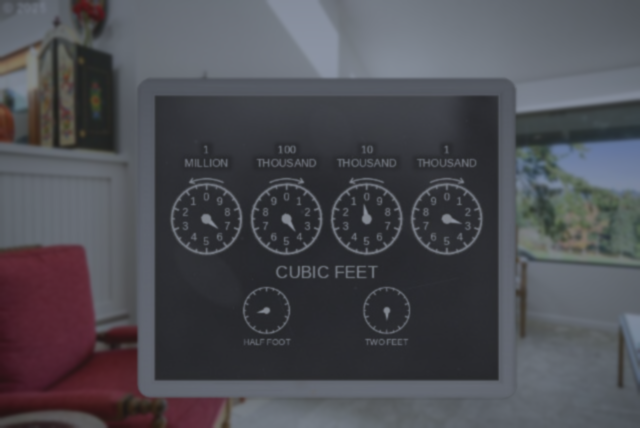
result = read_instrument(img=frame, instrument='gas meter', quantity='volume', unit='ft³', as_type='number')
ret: 640300 ft³
